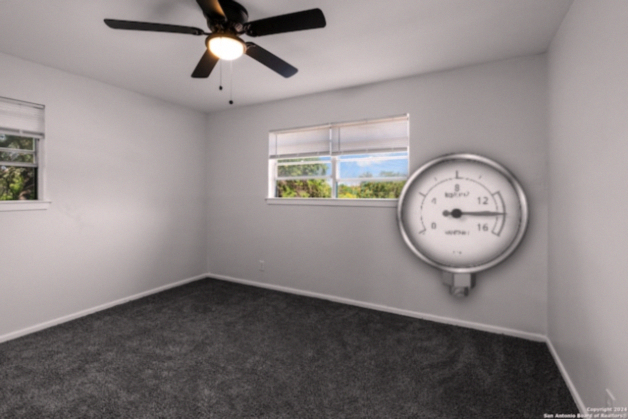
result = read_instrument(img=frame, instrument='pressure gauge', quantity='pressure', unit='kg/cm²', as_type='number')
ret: 14 kg/cm²
